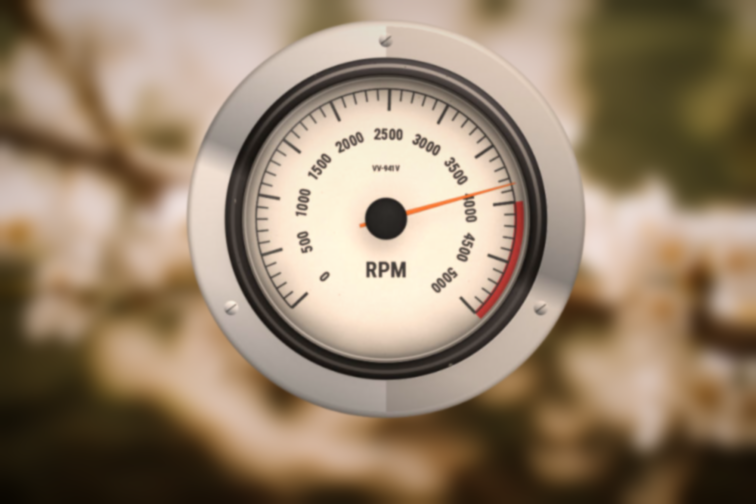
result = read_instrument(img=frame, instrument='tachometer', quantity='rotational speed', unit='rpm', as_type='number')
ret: 3850 rpm
